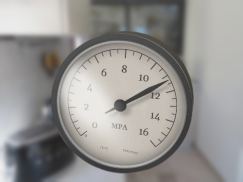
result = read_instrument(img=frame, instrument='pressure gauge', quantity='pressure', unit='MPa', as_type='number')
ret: 11.25 MPa
